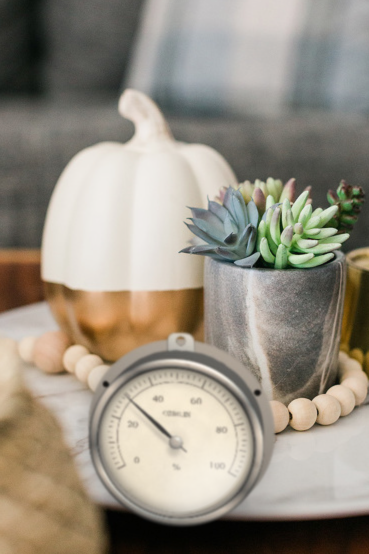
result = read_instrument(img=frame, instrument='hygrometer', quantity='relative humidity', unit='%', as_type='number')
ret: 30 %
